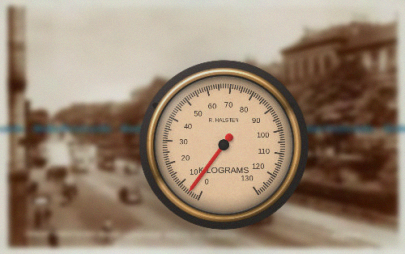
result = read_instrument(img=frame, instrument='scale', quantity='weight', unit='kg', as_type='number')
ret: 5 kg
